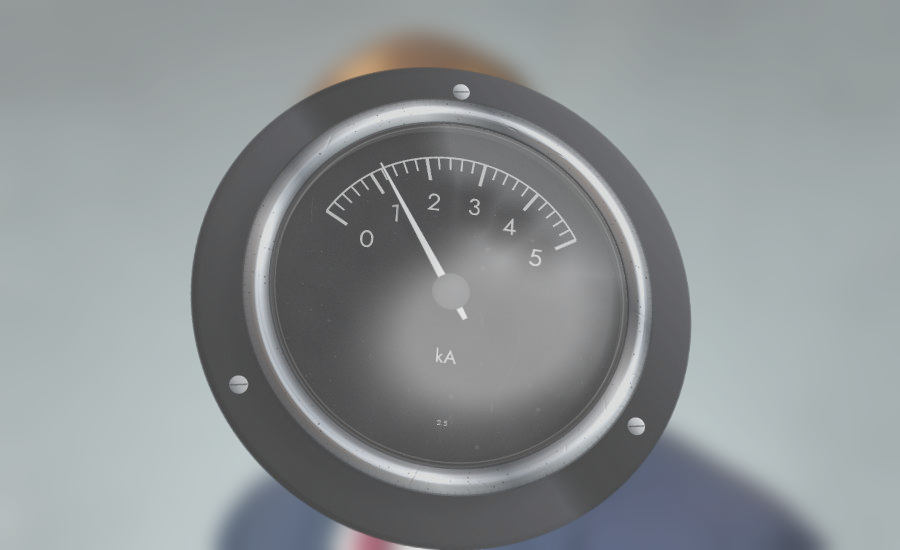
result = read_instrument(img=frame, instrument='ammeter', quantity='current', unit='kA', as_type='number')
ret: 1.2 kA
